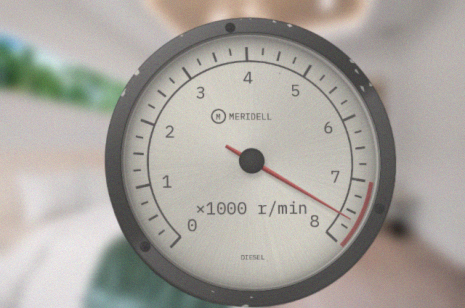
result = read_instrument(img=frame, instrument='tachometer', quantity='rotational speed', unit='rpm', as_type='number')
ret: 7625 rpm
